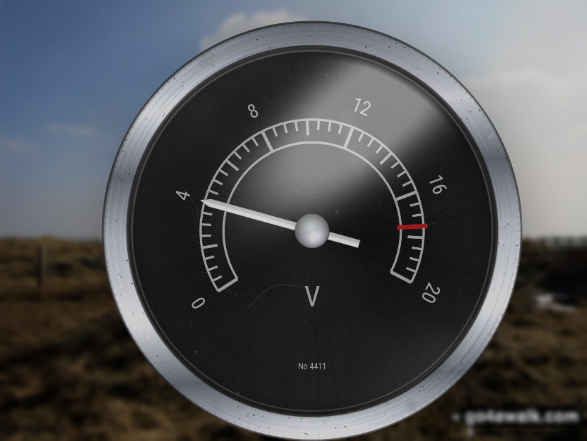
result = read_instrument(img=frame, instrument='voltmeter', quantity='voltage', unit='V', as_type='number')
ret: 4 V
